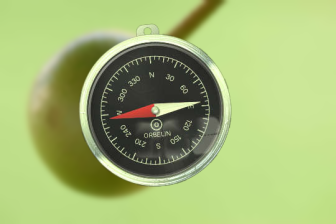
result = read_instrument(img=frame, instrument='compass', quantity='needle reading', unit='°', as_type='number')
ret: 265 °
